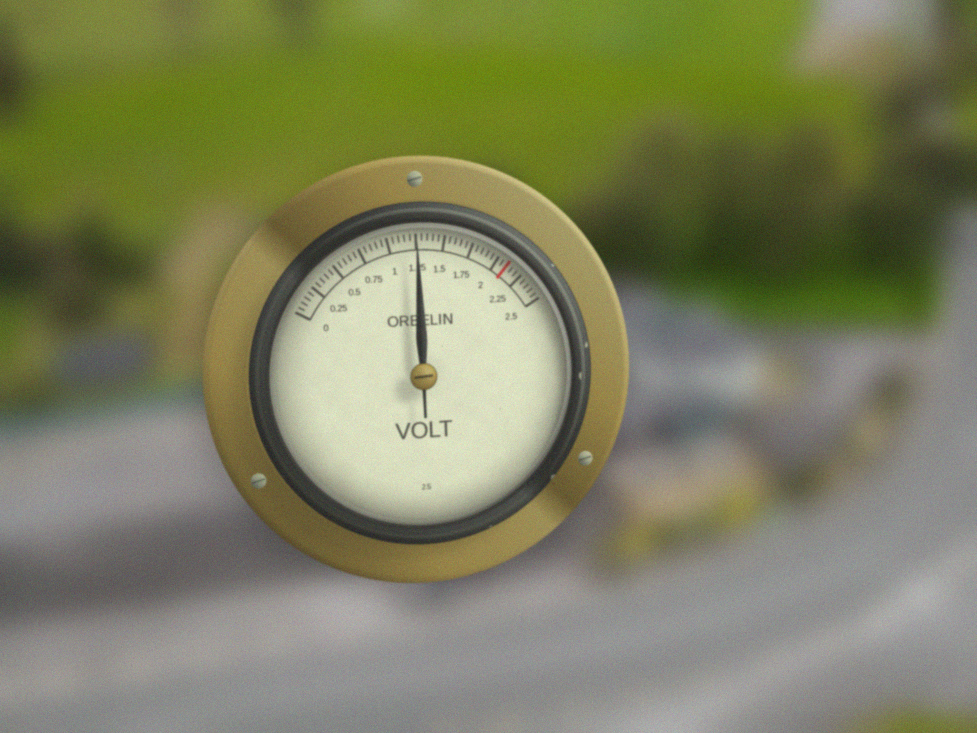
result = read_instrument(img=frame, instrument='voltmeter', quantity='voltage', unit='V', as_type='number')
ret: 1.25 V
